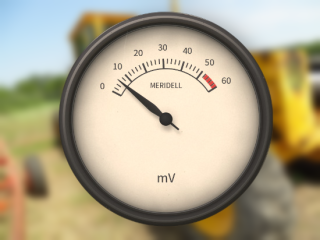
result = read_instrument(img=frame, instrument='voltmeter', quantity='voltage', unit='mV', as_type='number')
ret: 6 mV
